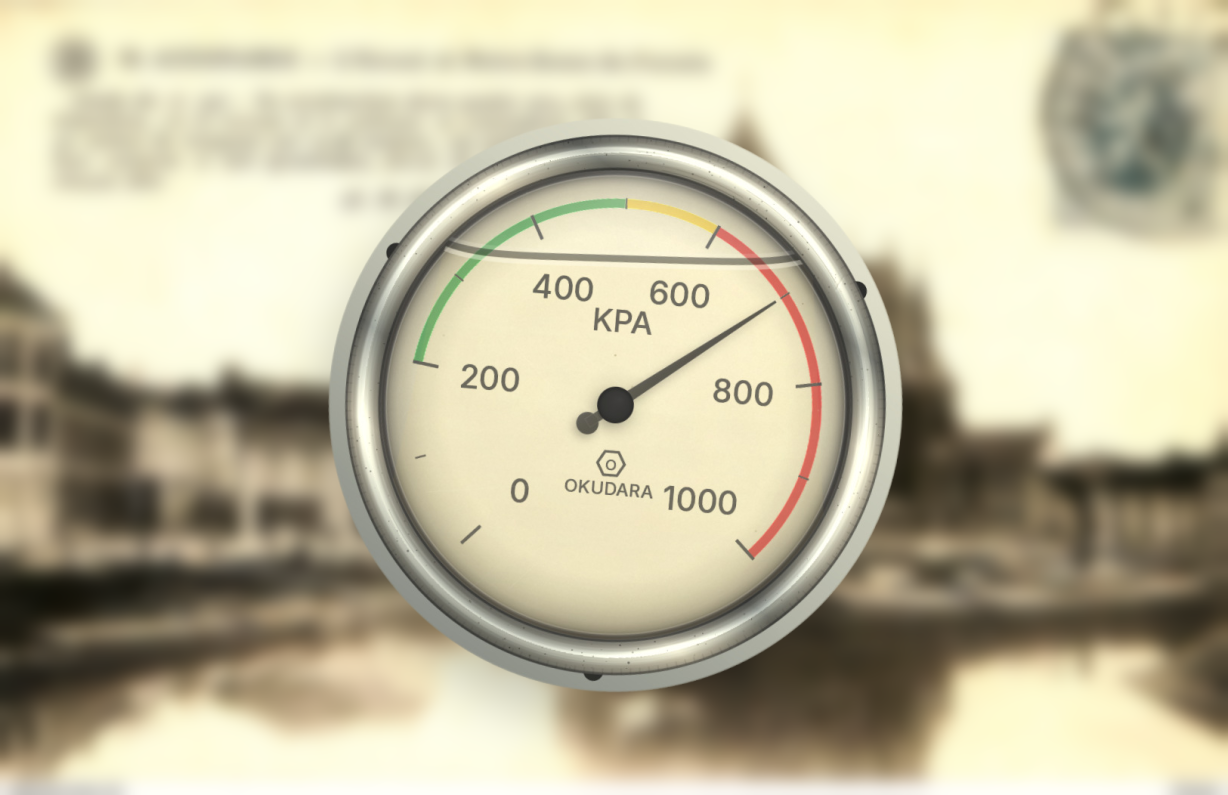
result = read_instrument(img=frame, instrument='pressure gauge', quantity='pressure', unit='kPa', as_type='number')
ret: 700 kPa
